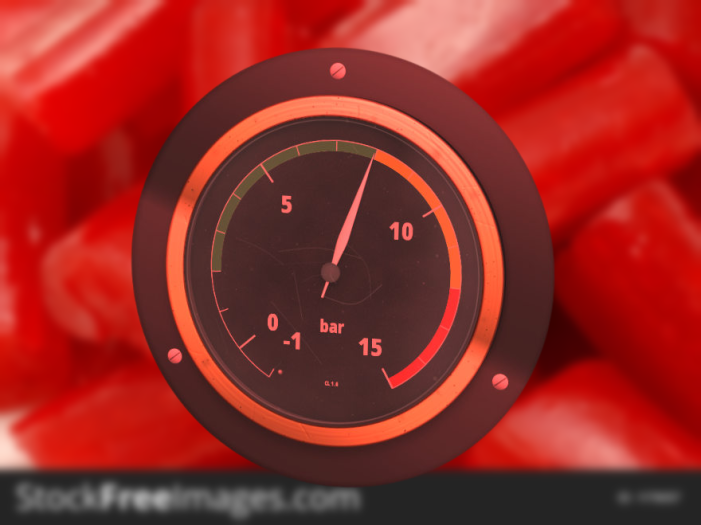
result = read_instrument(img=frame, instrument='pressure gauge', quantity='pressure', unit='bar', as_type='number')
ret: 8 bar
